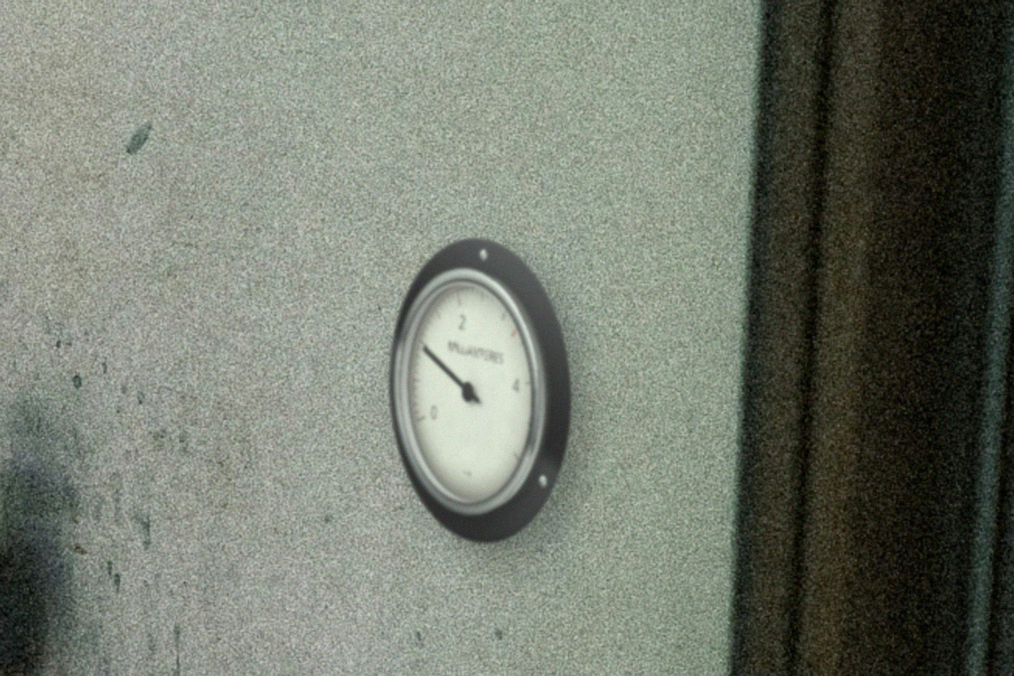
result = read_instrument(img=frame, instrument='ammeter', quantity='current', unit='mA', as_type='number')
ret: 1 mA
